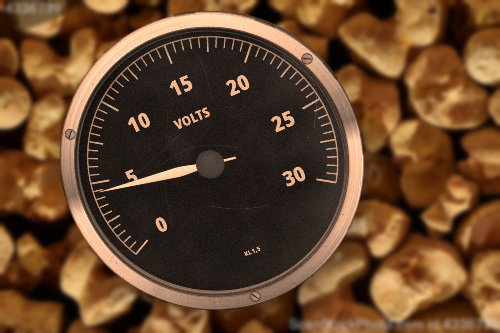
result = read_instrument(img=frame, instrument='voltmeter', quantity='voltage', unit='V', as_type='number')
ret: 4.5 V
